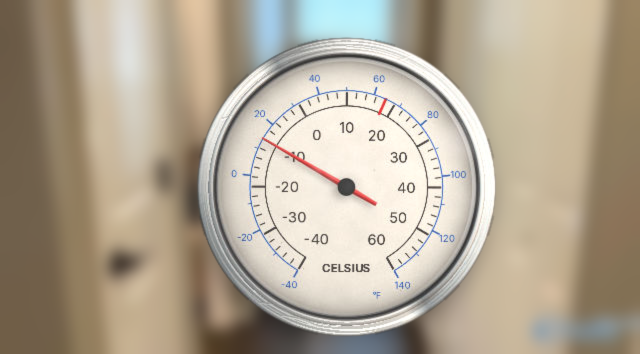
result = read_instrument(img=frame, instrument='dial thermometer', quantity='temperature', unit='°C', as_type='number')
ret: -10 °C
